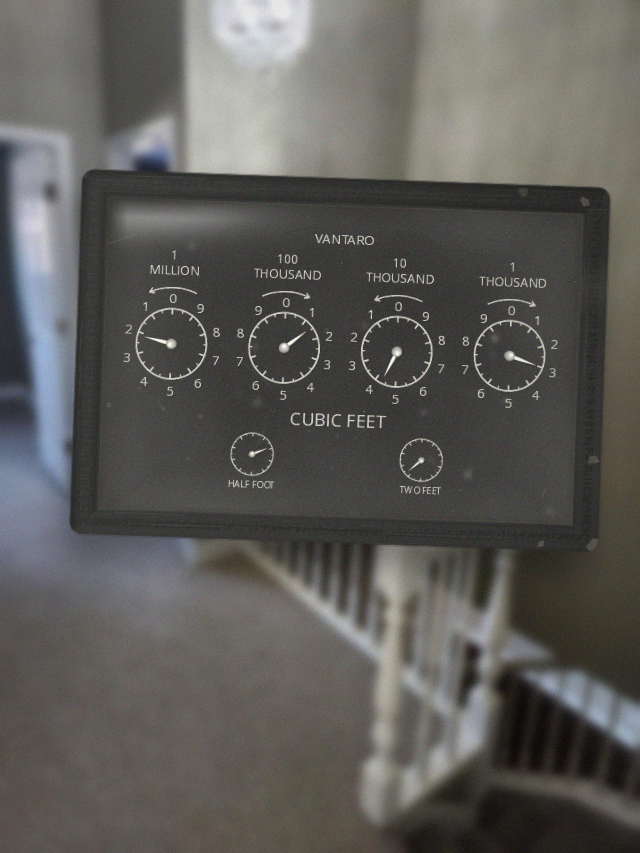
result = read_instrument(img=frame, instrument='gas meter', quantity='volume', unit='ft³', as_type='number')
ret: 214300 ft³
